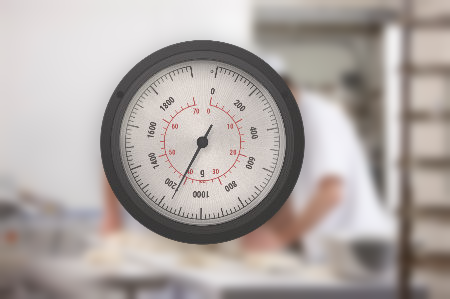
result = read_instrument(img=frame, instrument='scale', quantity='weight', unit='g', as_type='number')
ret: 1160 g
